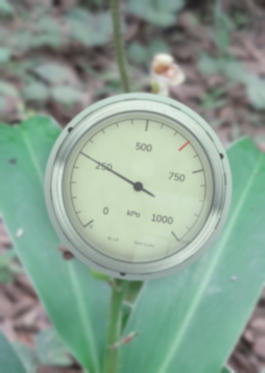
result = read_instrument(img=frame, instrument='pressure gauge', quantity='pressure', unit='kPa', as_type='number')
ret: 250 kPa
